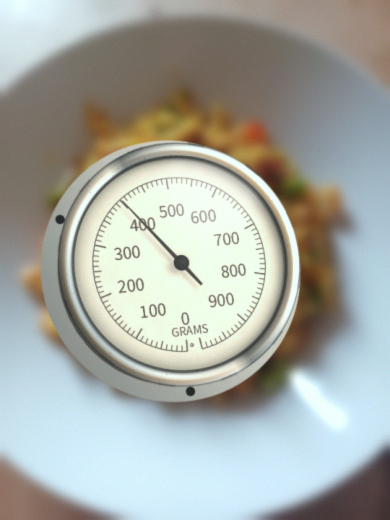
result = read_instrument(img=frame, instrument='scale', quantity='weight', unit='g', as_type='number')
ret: 400 g
